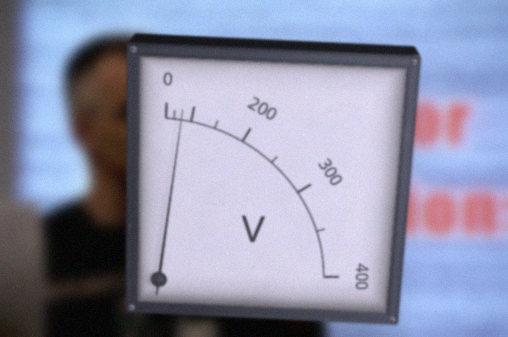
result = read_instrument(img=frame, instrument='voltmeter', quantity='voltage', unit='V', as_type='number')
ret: 75 V
